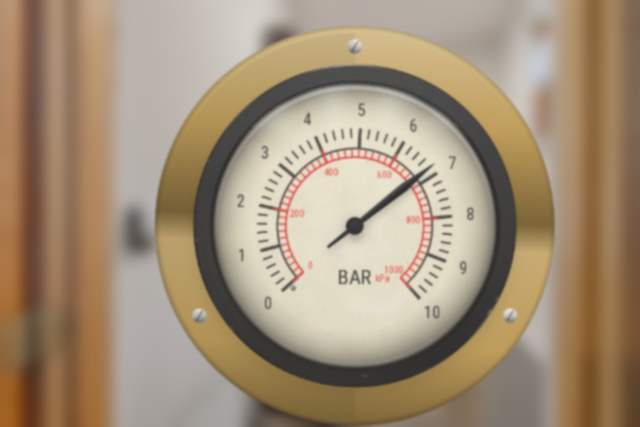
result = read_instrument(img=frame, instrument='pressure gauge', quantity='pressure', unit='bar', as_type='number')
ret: 6.8 bar
